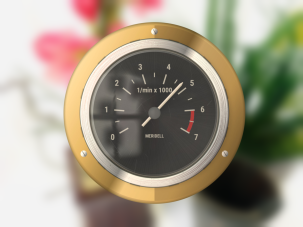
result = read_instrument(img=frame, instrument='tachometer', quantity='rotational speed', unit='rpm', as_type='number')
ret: 4750 rpm
